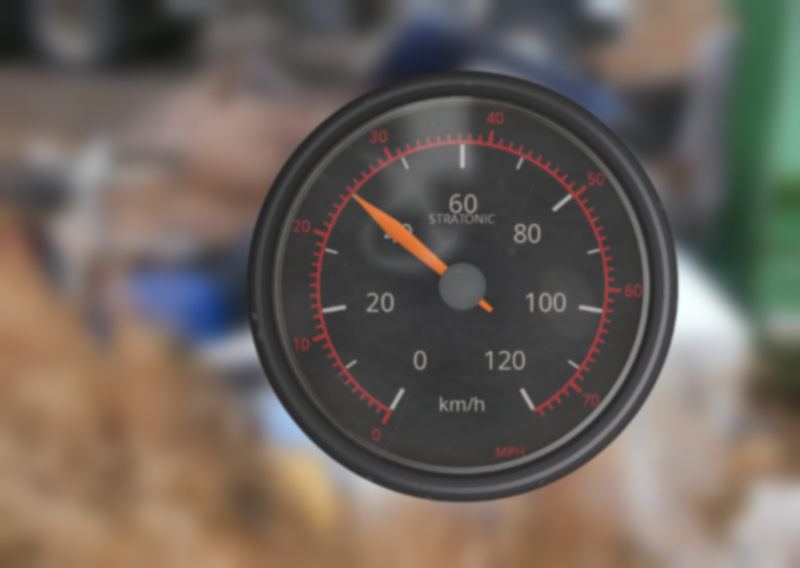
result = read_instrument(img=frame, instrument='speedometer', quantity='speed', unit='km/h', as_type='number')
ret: 40 km/h
